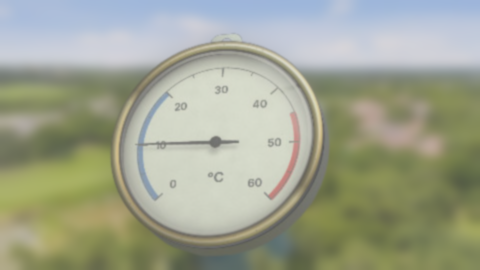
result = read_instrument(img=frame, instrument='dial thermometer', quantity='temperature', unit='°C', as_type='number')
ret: 10 °C
